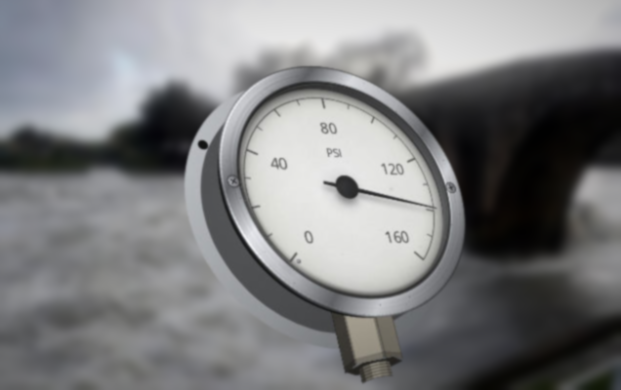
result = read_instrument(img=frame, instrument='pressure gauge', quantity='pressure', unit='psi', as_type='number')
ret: 140 psi
